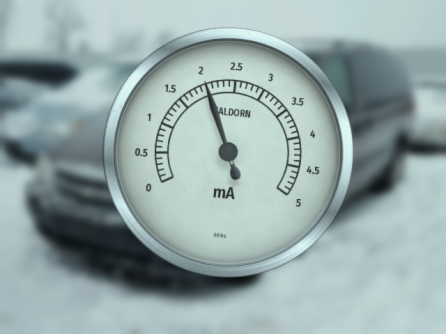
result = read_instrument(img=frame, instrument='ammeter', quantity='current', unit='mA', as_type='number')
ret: 2 mA
